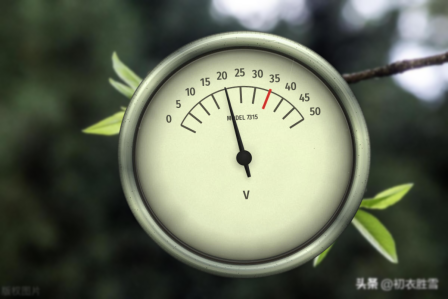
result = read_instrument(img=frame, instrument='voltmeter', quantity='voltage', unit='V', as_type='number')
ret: 20 V
